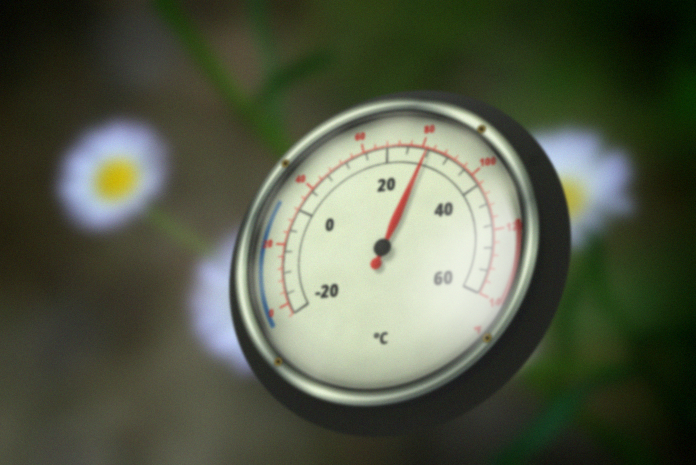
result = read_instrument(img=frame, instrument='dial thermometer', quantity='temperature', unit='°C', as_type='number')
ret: 28 °C
